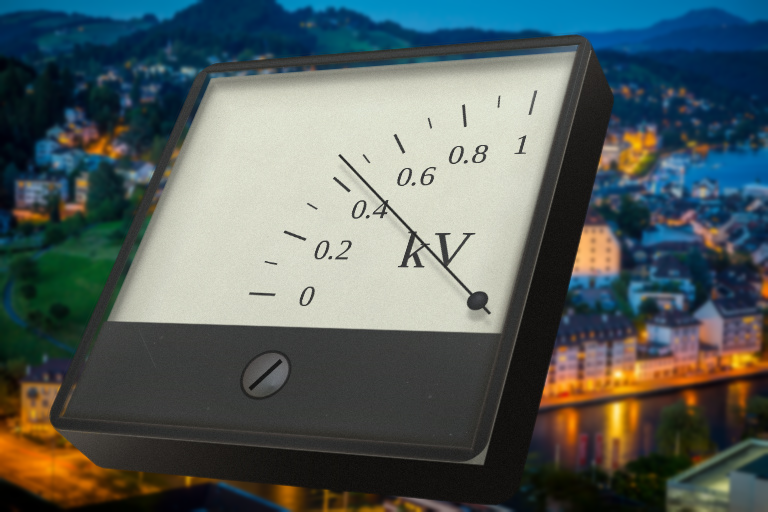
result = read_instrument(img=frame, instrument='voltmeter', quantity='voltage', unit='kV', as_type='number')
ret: 0.45 kV
